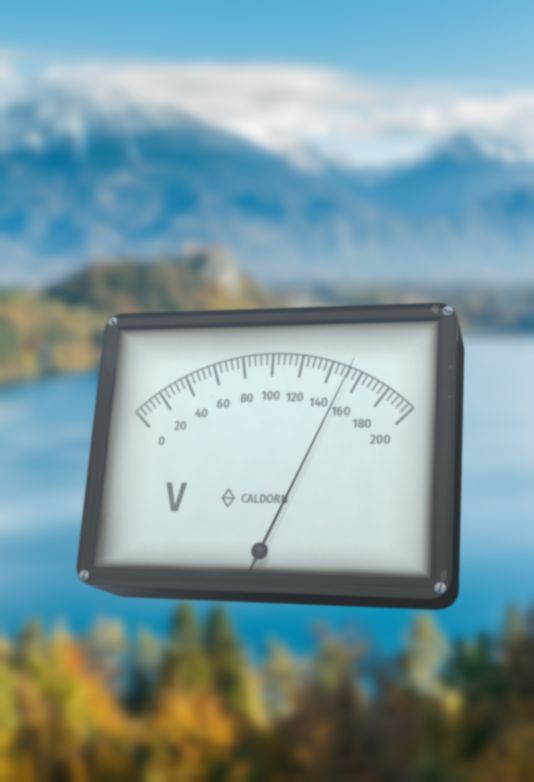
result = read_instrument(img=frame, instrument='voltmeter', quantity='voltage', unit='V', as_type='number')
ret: 152 V
